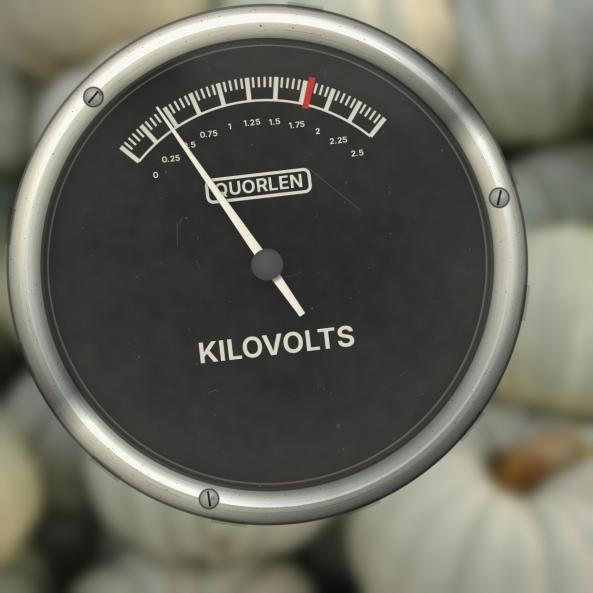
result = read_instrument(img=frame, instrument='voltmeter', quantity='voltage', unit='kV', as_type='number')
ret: 0.45 kV
